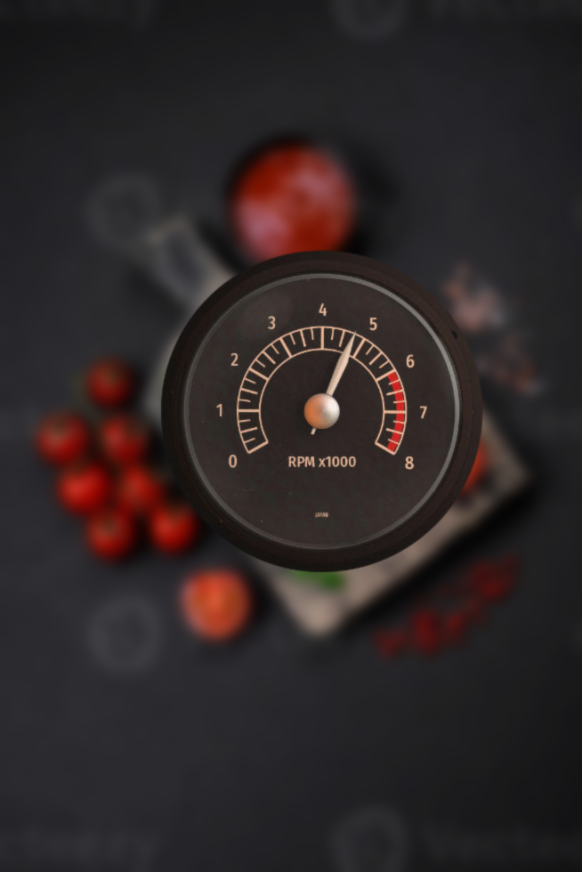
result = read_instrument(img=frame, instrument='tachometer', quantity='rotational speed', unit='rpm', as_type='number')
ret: 4750 rpm
